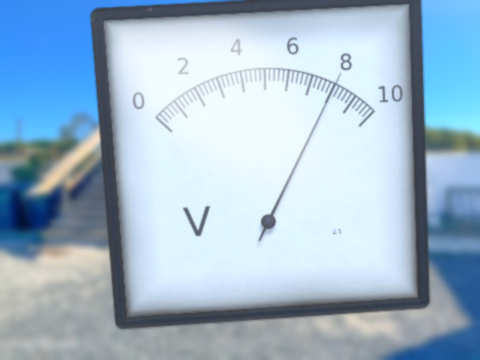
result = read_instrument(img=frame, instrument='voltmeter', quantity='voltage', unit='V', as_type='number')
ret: 8 V
